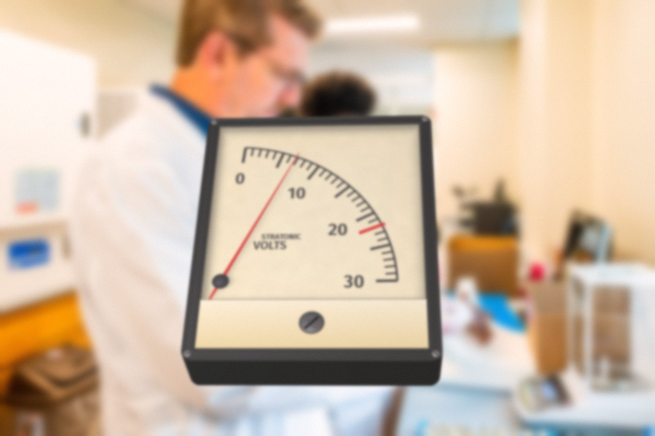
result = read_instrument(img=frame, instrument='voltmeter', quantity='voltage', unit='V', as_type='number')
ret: 7 V
